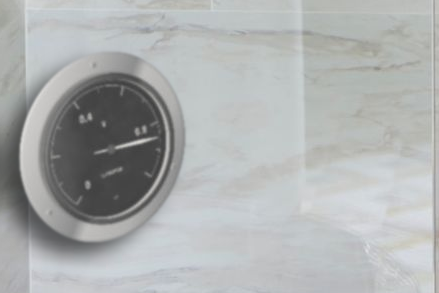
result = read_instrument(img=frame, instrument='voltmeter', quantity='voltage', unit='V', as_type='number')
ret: 0.85 V
